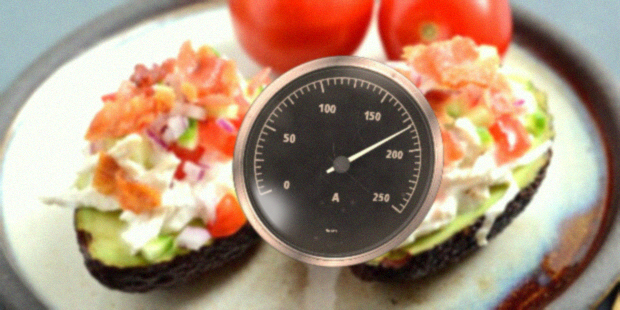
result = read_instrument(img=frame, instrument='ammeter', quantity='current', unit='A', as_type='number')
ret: 180 A
